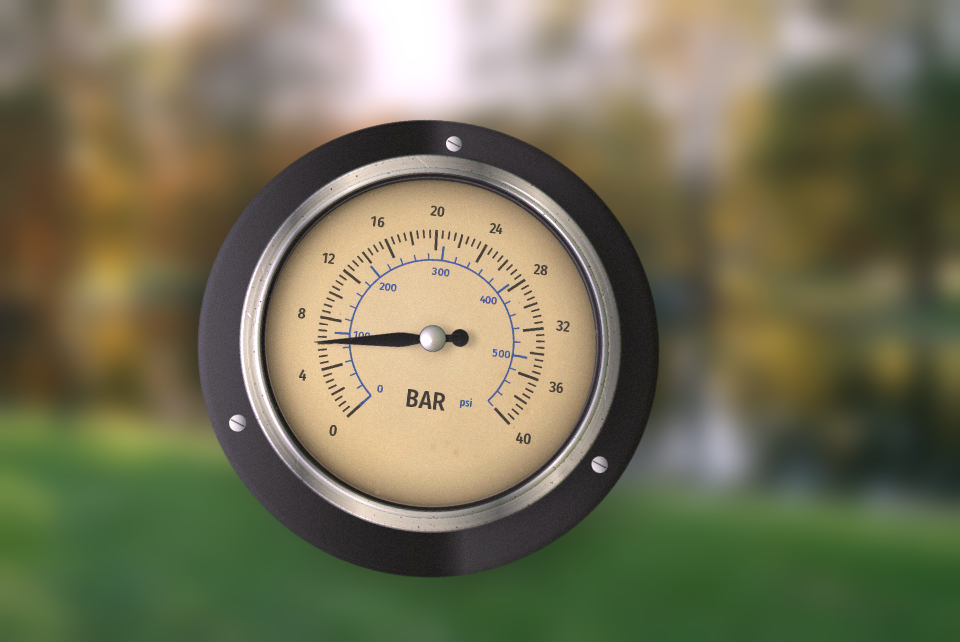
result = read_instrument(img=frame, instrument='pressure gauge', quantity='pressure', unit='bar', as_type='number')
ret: 6 bar
